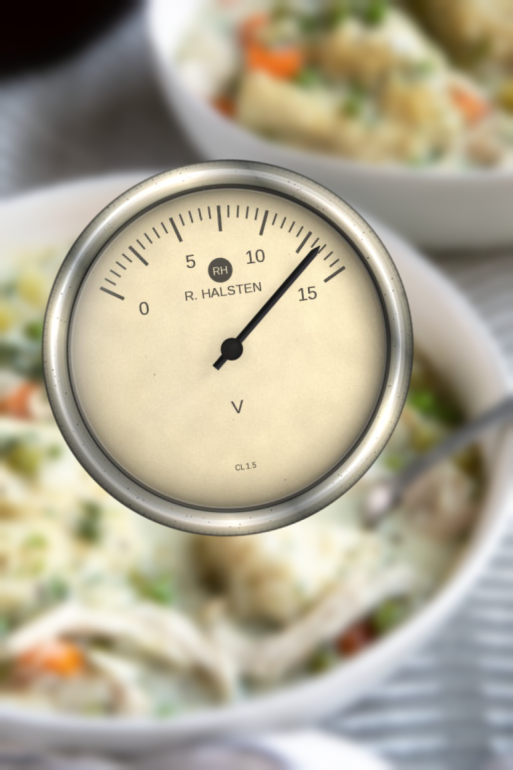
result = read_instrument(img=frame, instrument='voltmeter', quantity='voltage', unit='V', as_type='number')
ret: 13.25 V
